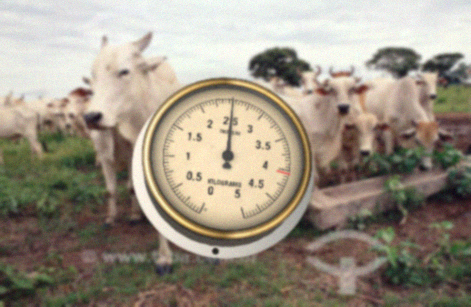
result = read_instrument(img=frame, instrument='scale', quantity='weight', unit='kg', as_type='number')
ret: 2.5 kg
